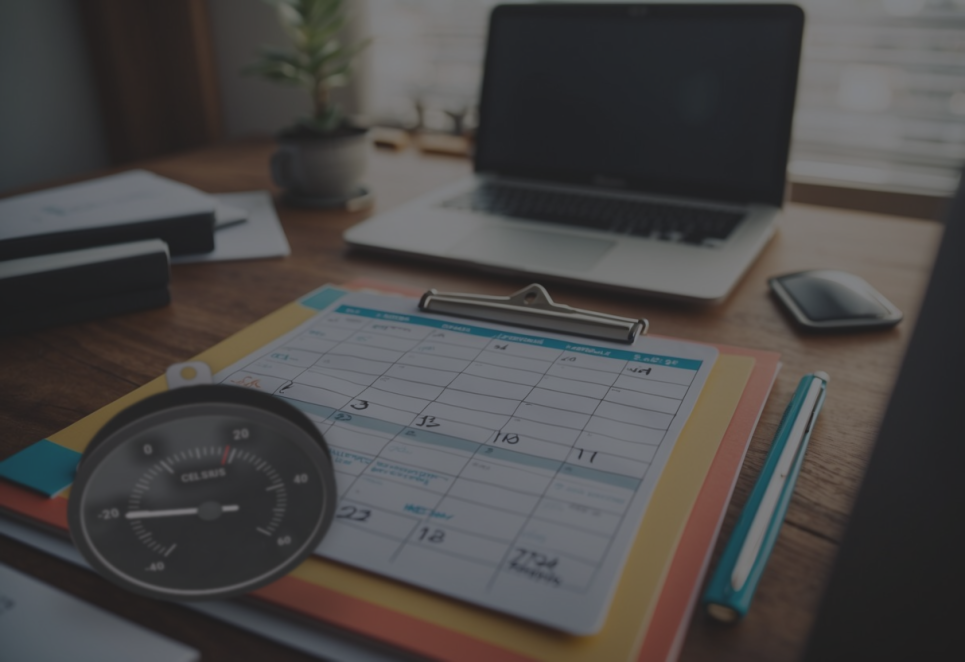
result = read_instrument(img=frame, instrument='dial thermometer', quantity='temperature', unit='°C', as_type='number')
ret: -20 °C
